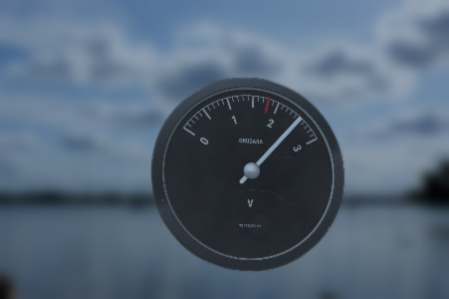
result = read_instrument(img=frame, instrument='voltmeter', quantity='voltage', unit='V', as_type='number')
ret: 2.5 V
